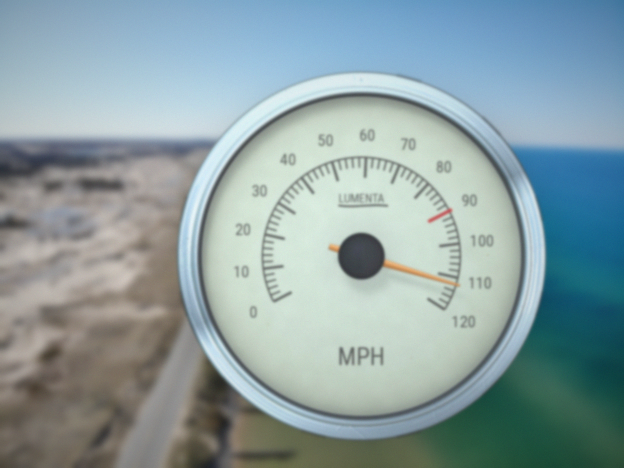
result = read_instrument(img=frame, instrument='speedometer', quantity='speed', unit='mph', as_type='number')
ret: 112 mph
